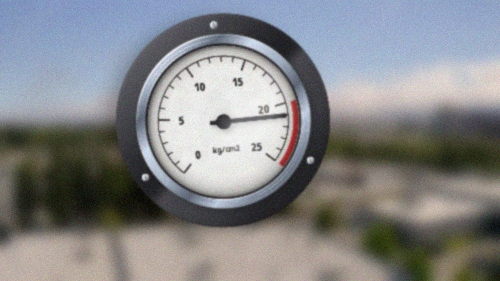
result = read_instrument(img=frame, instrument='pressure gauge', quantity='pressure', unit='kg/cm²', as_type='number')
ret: 21 kg/cm²
